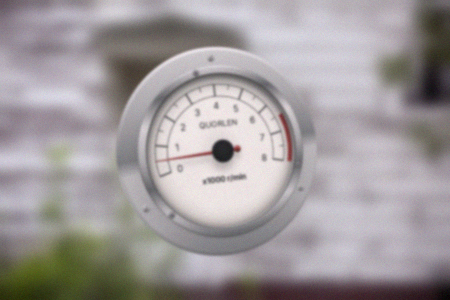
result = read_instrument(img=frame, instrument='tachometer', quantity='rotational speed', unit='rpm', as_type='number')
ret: 500 rpm
